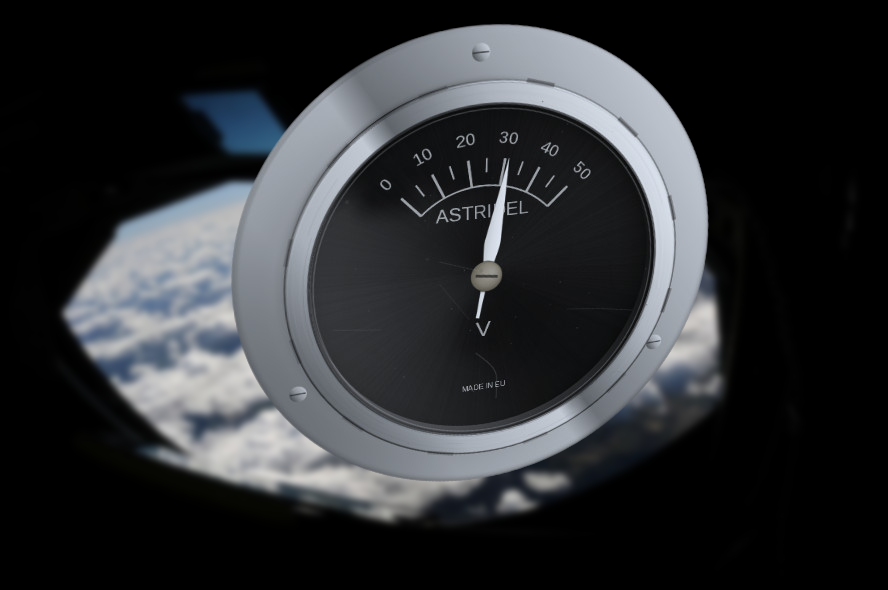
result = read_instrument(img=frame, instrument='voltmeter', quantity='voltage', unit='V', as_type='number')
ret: 30 V
